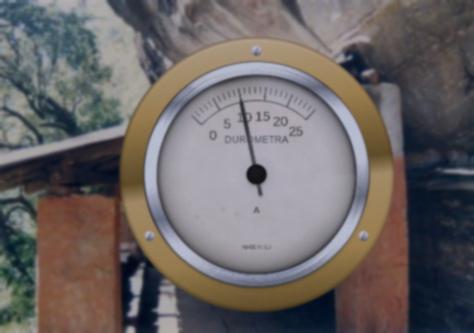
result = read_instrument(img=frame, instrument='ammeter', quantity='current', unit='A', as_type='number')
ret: 10 A
